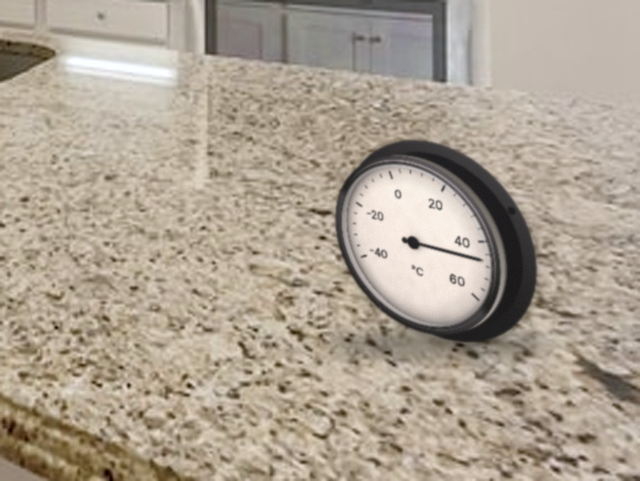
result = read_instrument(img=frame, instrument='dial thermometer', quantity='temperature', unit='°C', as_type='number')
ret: 46 °C
